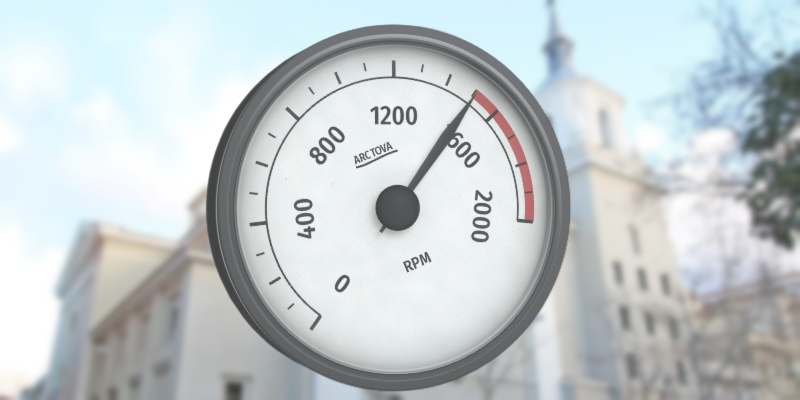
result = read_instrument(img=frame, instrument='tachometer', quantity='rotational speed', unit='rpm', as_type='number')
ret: 1500 rpm
